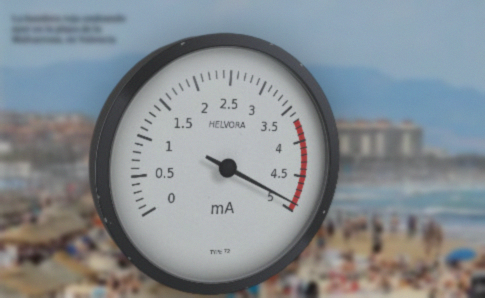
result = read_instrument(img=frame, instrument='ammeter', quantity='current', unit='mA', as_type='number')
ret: 4.9 mA
